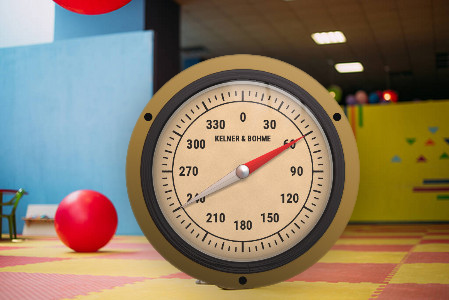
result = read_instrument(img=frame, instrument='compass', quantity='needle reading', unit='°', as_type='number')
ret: 60 °
